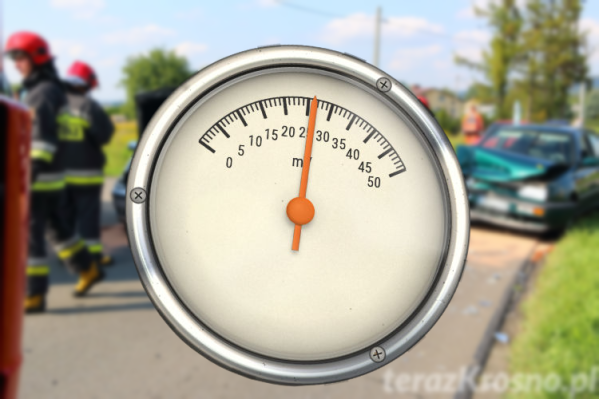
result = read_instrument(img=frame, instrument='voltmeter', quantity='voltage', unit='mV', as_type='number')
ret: 26 mV
